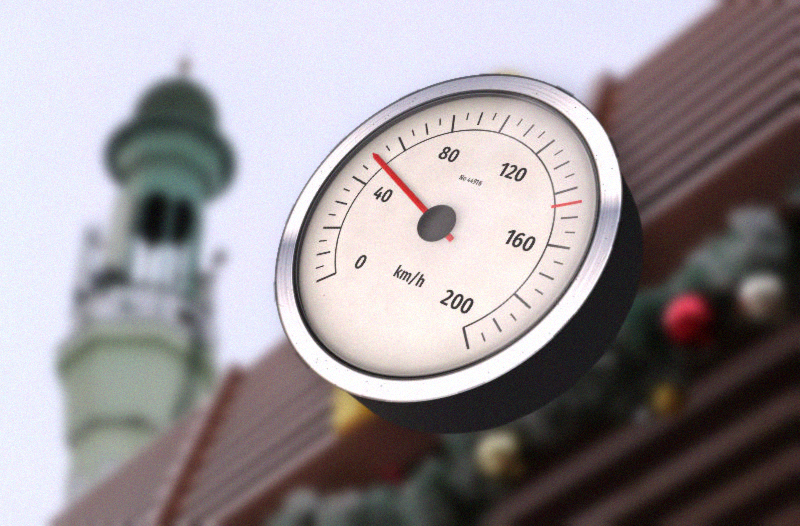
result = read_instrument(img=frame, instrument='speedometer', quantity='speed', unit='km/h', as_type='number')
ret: 50 km/h
